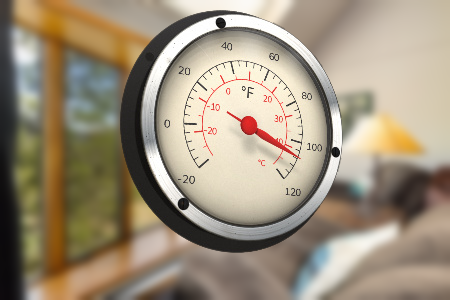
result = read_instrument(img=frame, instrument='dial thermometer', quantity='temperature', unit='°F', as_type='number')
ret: 108 °F
